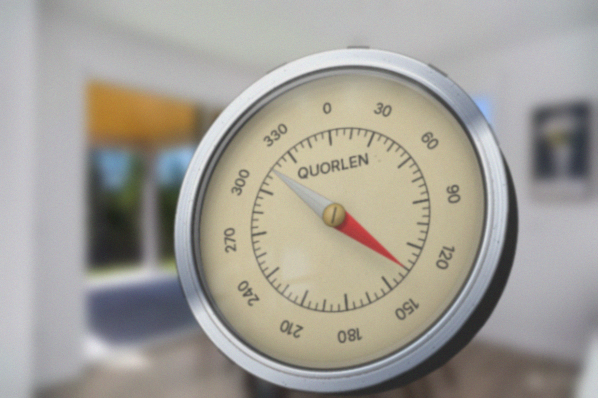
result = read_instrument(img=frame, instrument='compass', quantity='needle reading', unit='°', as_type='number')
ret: 135 °
